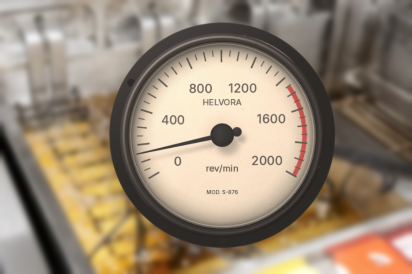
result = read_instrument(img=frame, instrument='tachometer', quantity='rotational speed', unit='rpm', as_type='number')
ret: 150 rpm
